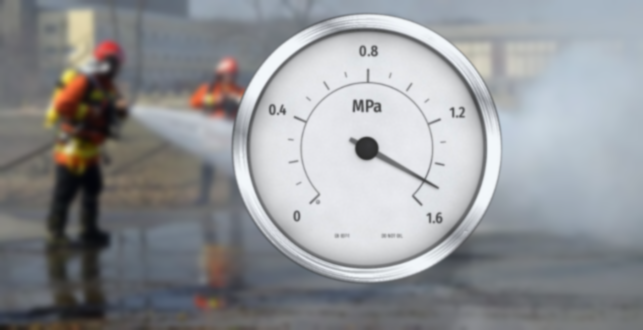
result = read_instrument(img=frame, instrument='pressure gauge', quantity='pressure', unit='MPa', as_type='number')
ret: 1.5 MPa
